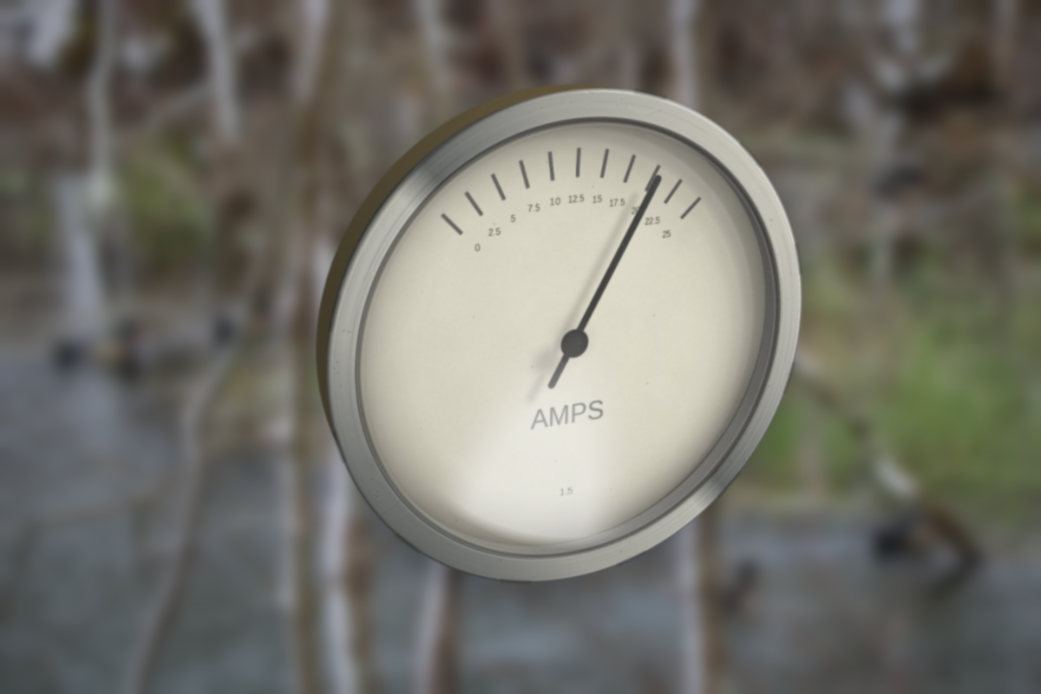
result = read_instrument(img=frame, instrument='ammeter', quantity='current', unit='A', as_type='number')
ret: 20 A
